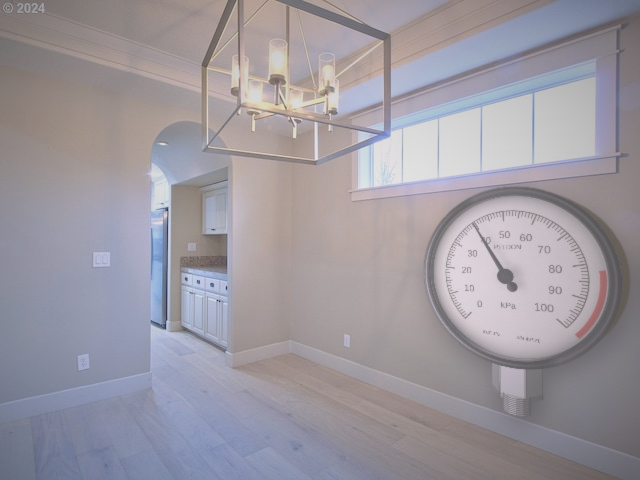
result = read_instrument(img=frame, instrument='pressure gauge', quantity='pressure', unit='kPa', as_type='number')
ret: 40 kPa
